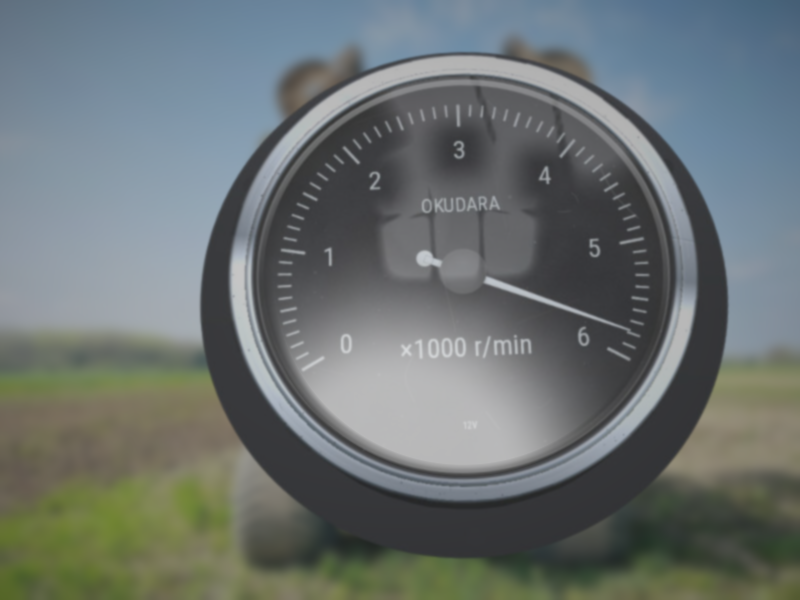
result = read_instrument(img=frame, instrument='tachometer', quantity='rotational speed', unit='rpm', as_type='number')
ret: 5800 rpm
